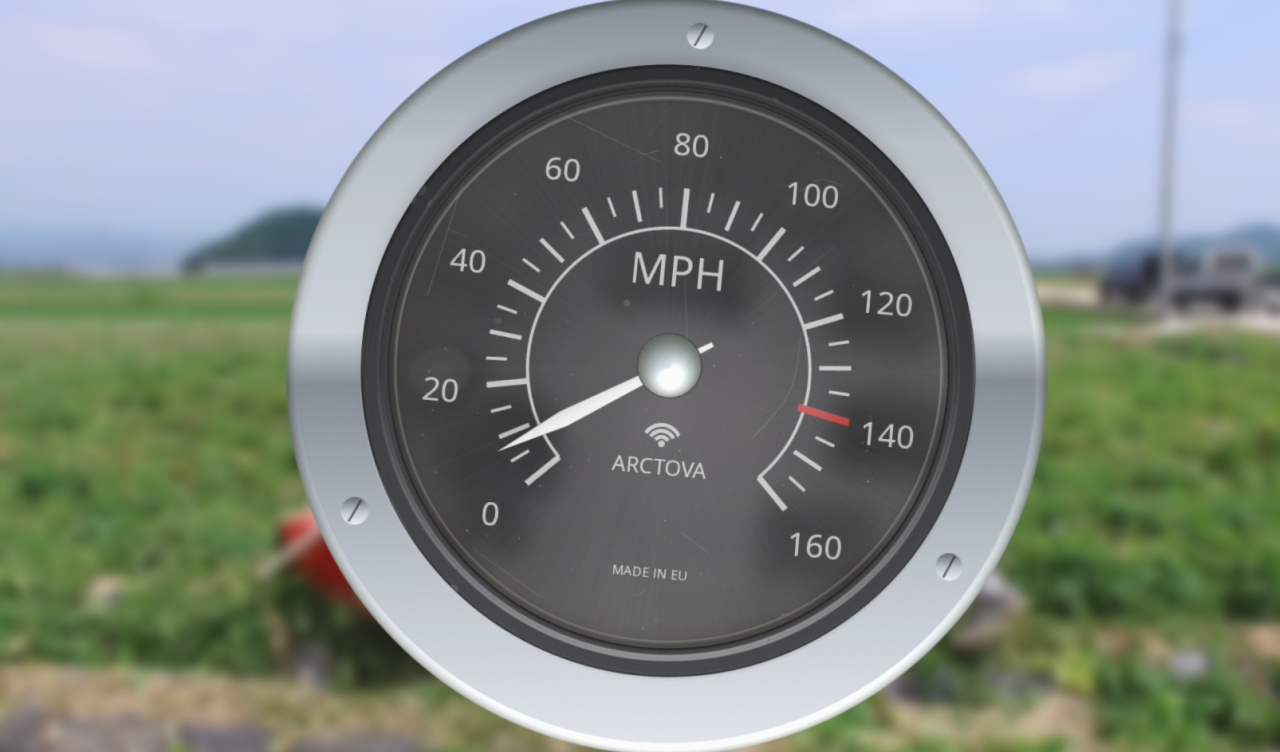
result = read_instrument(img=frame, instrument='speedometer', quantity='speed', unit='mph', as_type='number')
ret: 7.5 mph
